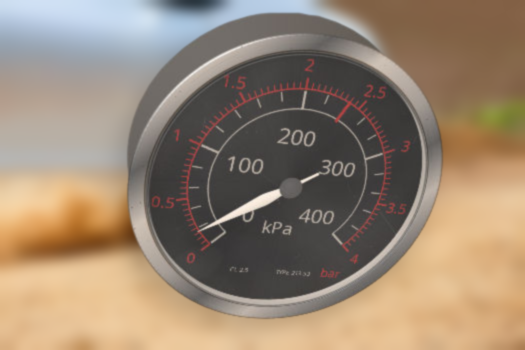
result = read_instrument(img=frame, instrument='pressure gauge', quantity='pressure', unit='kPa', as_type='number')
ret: 20 kPa
